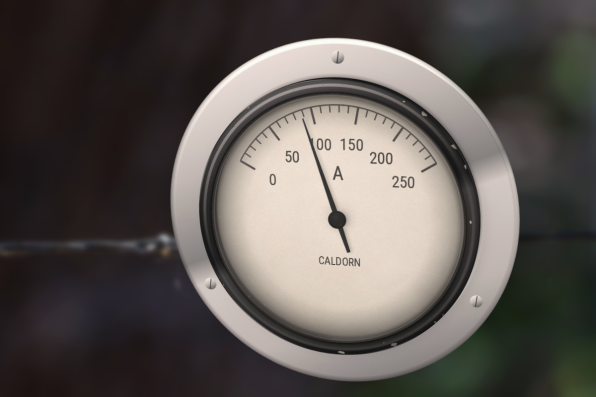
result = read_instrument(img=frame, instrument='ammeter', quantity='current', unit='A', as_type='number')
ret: 90 A
